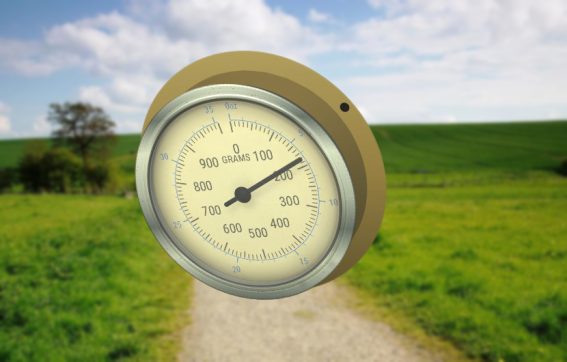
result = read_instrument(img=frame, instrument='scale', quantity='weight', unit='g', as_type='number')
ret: 180 g
